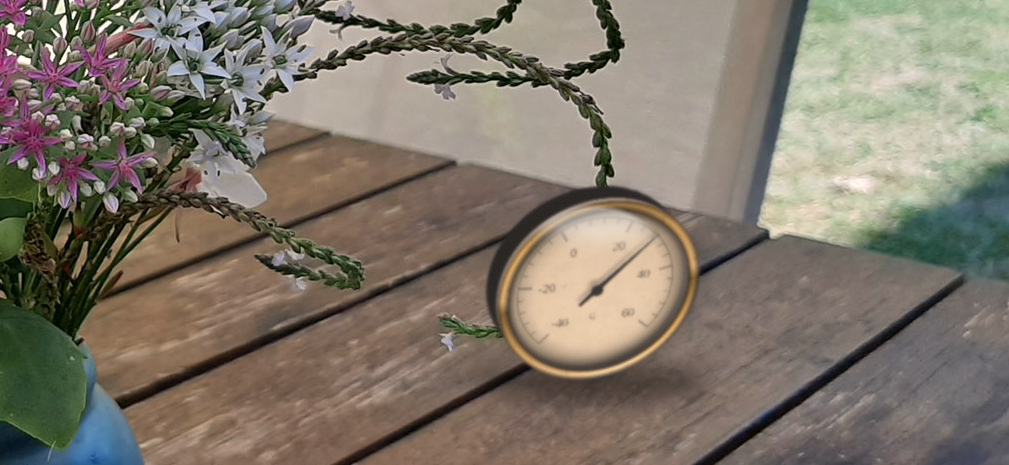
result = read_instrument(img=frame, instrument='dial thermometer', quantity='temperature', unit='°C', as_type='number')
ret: 28 °C
